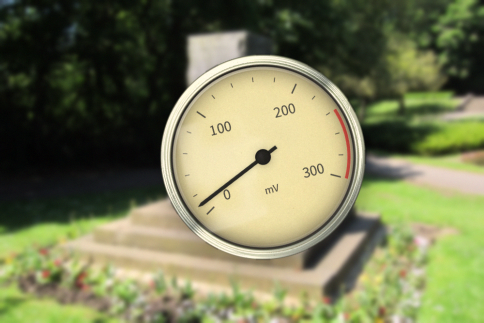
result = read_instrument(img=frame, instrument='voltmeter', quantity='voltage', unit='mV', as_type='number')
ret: 10 mV
